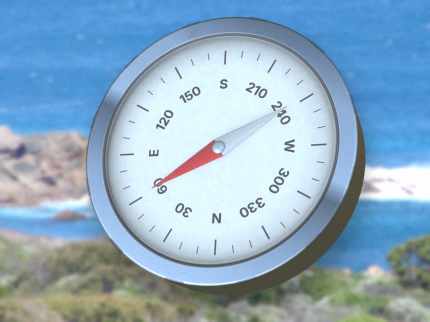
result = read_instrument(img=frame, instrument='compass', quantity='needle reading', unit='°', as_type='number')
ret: 60 °
